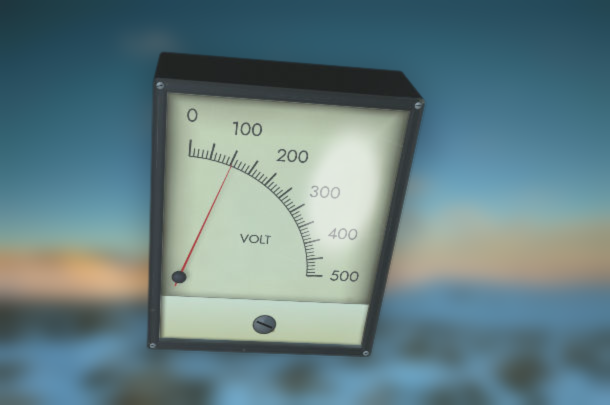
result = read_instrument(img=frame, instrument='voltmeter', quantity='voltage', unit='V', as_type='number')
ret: 100 V
